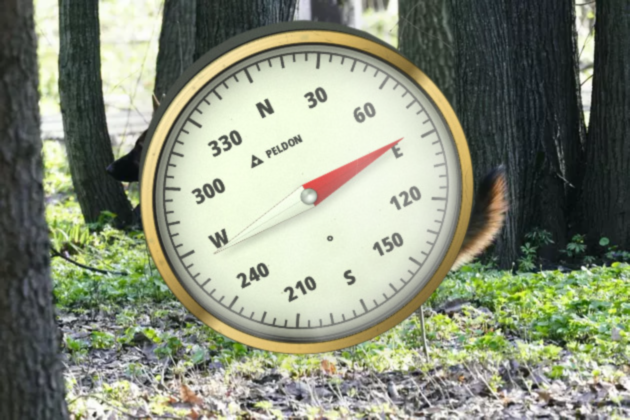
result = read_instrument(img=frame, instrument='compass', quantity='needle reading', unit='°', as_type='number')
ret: 85 °
